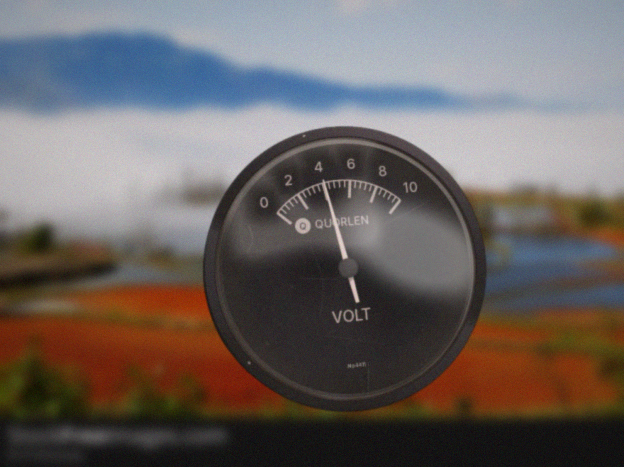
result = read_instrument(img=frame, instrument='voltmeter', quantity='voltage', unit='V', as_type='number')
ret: 4 V
